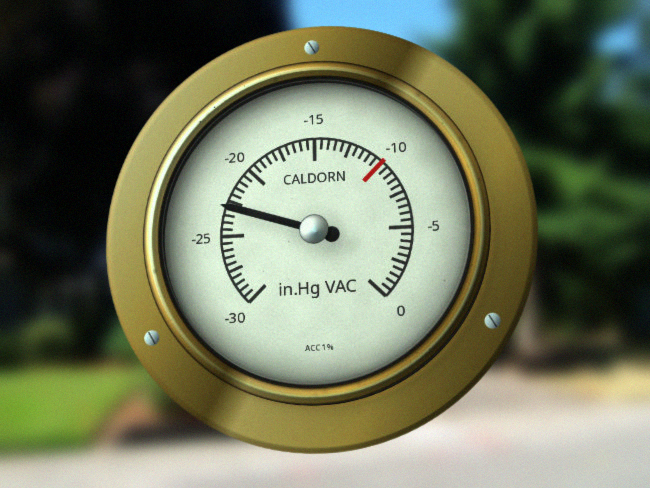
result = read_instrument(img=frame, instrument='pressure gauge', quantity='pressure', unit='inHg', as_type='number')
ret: -23 inHg
